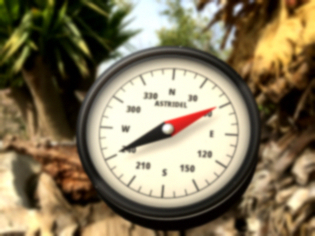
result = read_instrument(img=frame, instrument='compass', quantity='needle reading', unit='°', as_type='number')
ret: 60 °
